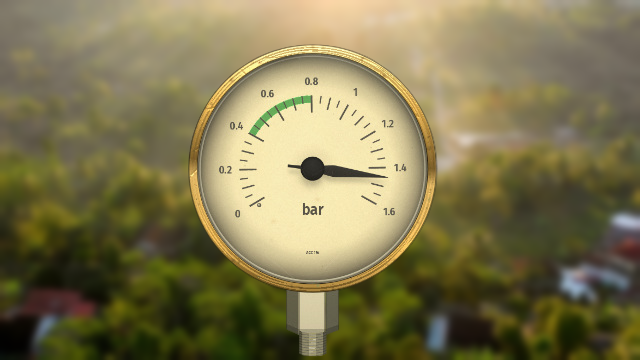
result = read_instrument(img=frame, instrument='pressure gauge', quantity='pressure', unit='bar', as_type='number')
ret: 1.45 bar
